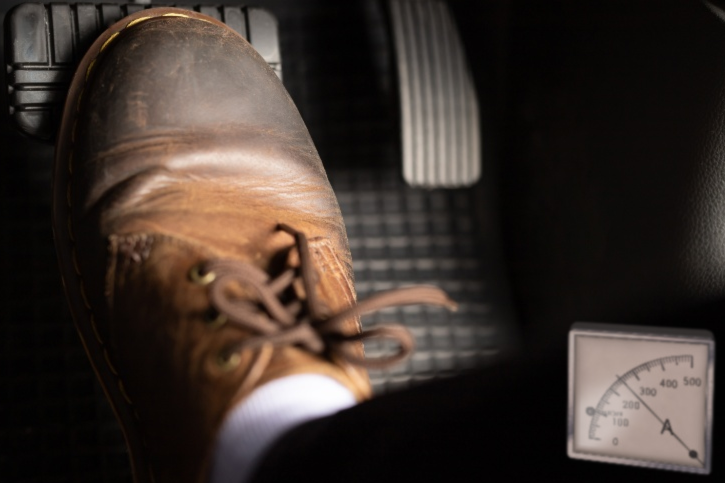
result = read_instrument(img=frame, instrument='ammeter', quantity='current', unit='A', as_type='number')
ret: 250 A
